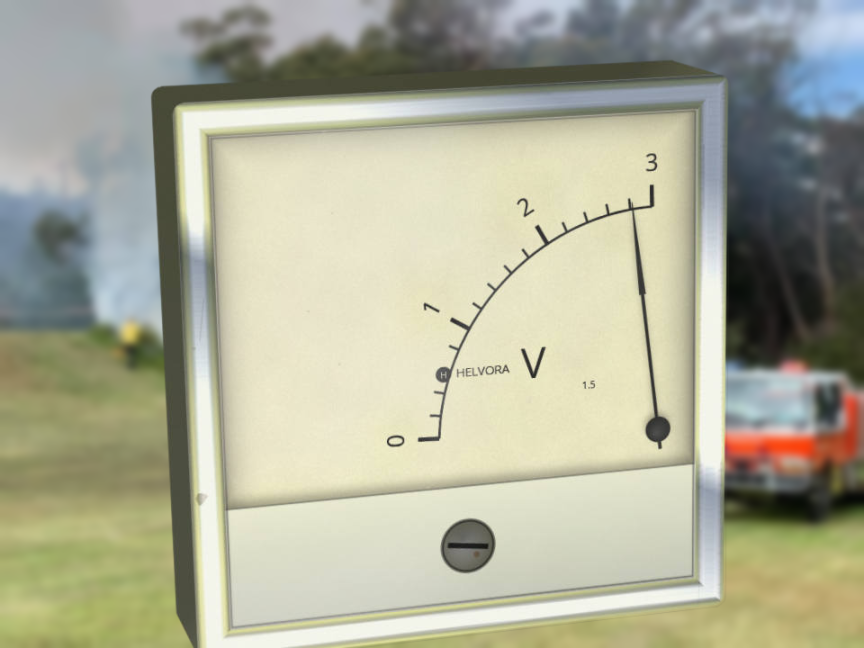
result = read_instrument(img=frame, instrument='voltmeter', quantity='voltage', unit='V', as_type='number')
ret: 2.8 V
